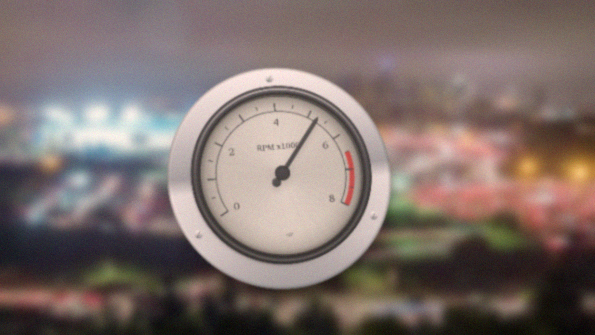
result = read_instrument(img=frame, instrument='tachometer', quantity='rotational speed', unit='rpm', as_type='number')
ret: 5250 rpm
